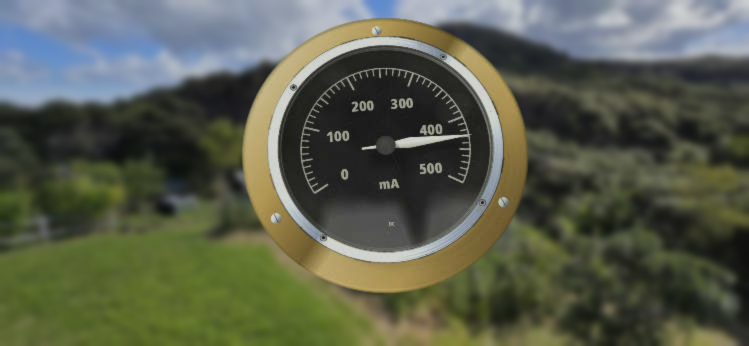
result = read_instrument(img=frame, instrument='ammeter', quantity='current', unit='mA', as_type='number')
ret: 430 mA
